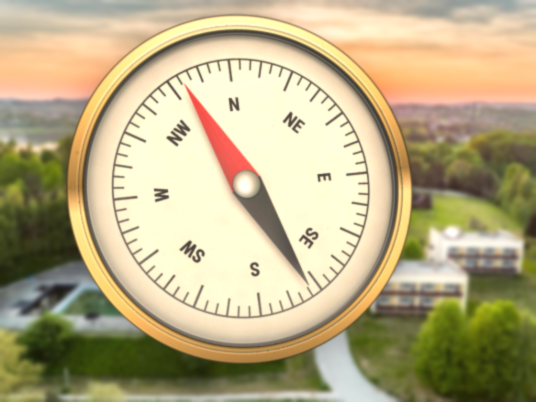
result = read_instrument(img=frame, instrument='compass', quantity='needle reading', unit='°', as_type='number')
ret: 335 °
